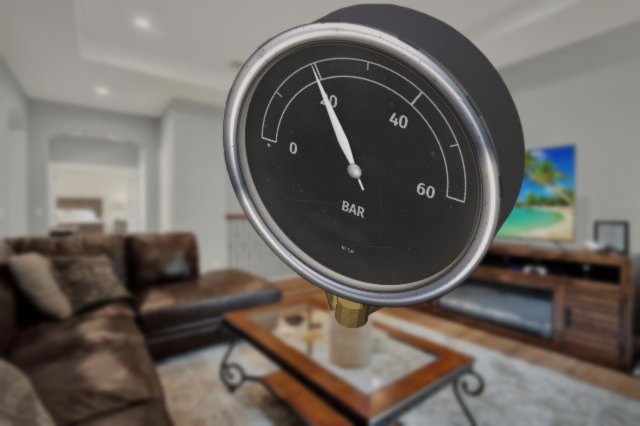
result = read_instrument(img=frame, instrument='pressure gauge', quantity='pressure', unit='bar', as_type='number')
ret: 20 bar
